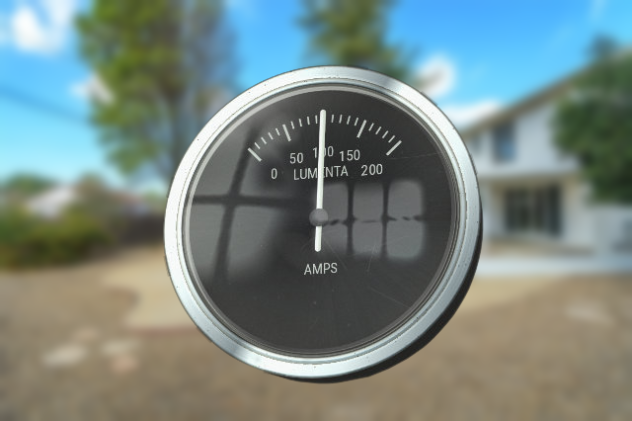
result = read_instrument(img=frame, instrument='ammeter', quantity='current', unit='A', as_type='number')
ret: 100 A
